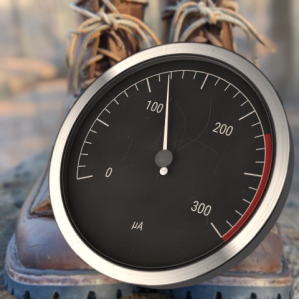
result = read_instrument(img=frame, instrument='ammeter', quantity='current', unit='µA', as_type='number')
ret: 120 µA
